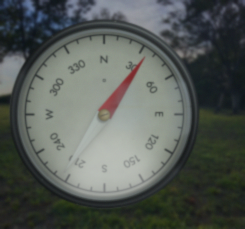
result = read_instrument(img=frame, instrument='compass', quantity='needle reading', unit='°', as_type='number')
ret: 35 °
